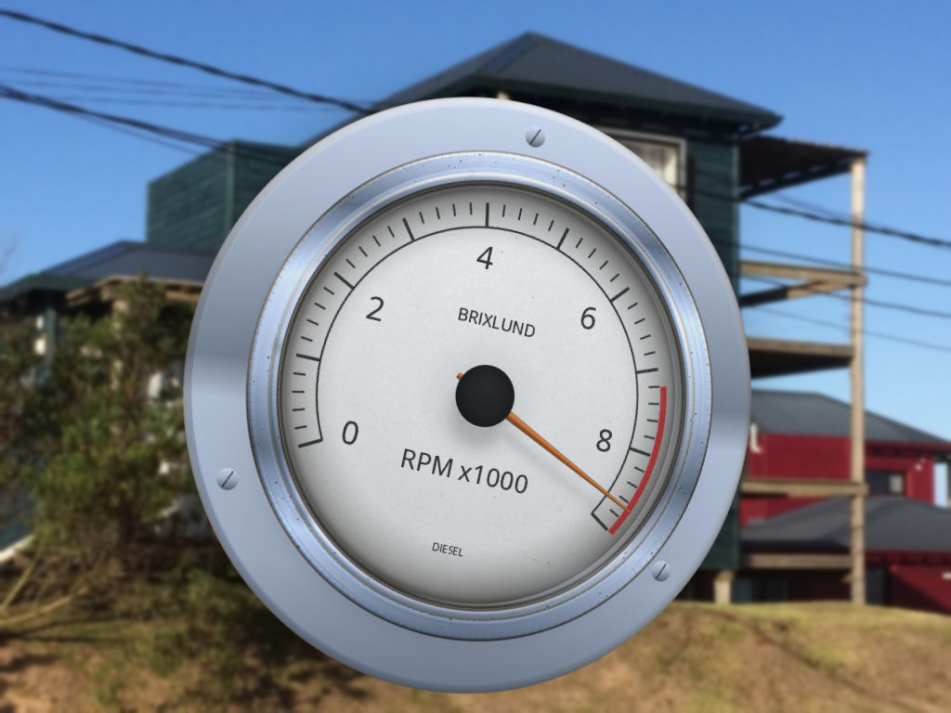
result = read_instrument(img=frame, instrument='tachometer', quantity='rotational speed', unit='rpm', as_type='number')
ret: 8700 rpm
